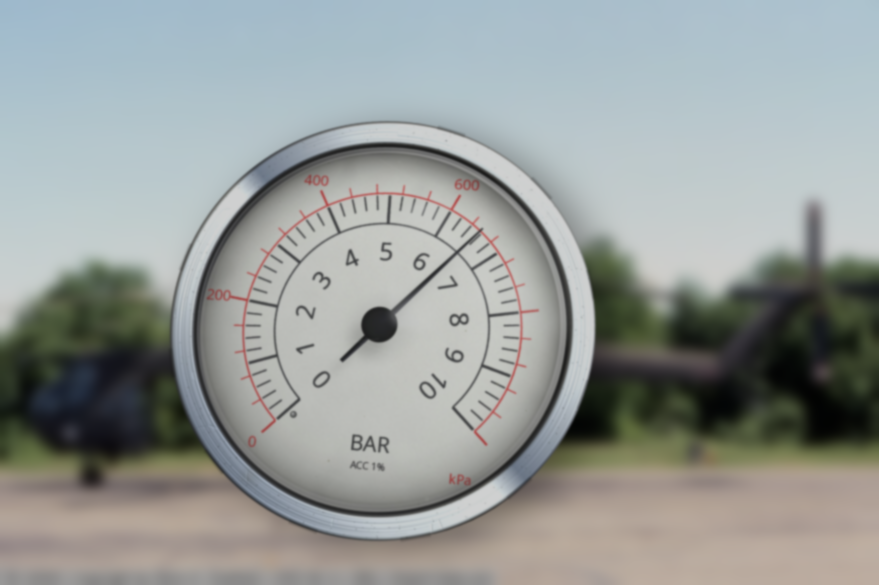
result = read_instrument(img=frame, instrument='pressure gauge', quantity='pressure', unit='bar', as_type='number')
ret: 6.6 bar
